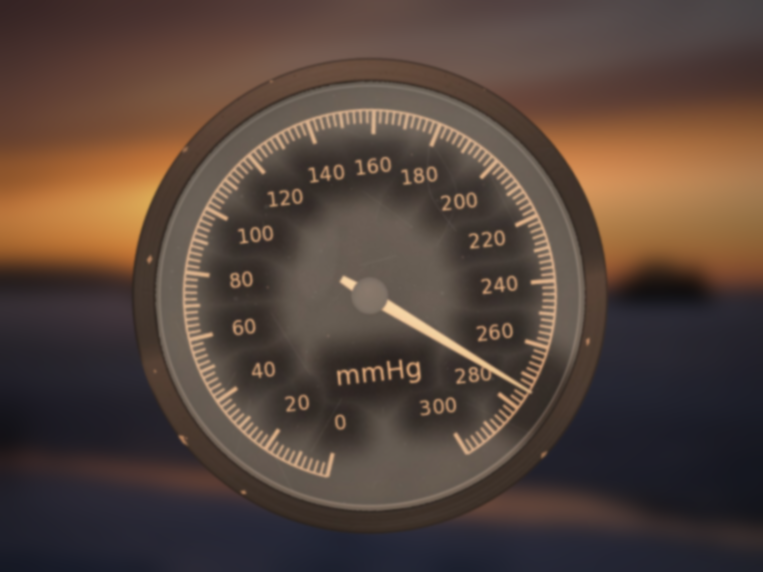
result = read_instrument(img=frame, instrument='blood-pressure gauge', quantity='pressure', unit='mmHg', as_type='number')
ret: 274 mmHg
